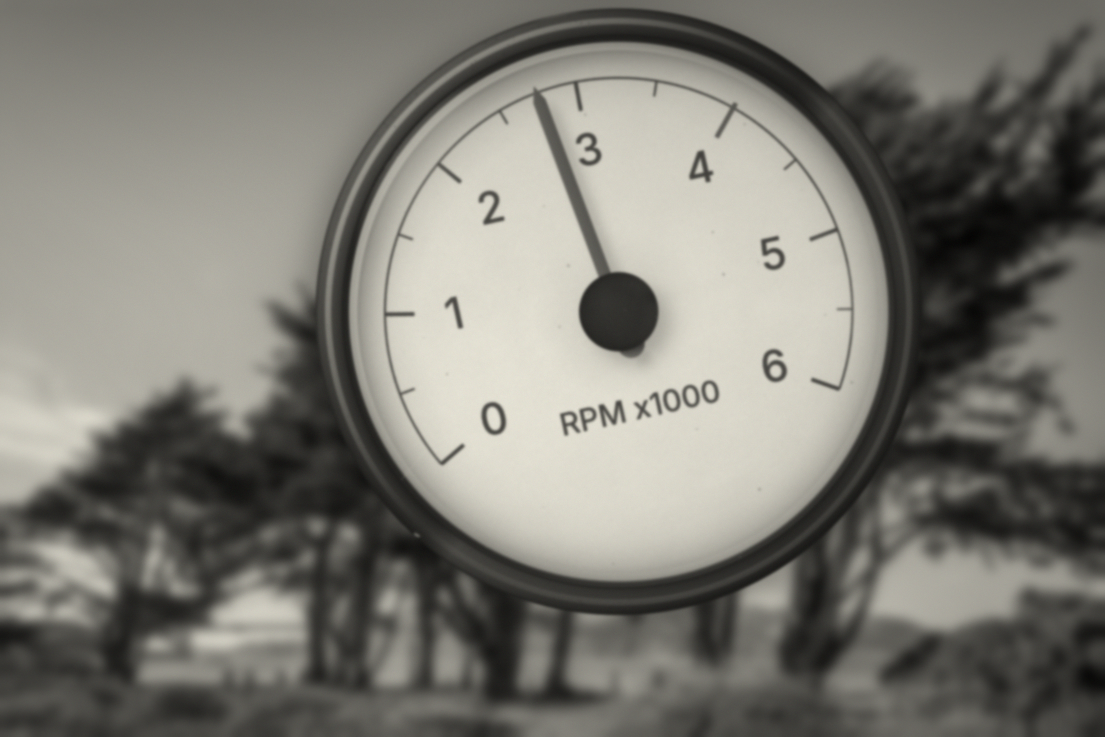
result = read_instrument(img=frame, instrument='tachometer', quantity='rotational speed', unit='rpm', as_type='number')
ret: 2750 rpm
